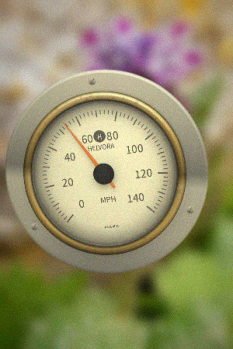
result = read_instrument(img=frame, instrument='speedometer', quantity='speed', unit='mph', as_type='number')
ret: 54 mph
